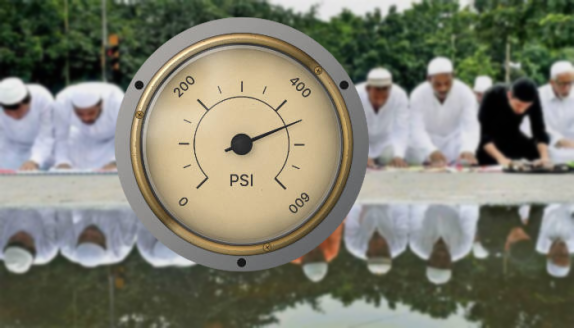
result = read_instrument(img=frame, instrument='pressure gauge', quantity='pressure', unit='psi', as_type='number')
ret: 450 psi
